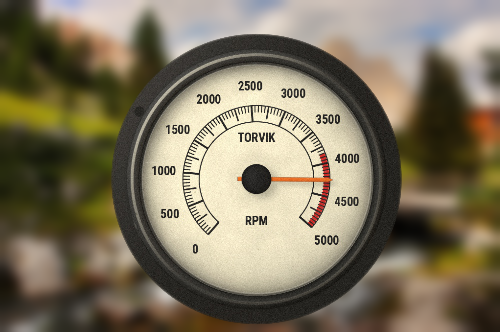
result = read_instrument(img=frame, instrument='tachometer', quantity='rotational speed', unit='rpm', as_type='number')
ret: 4250 rpm
